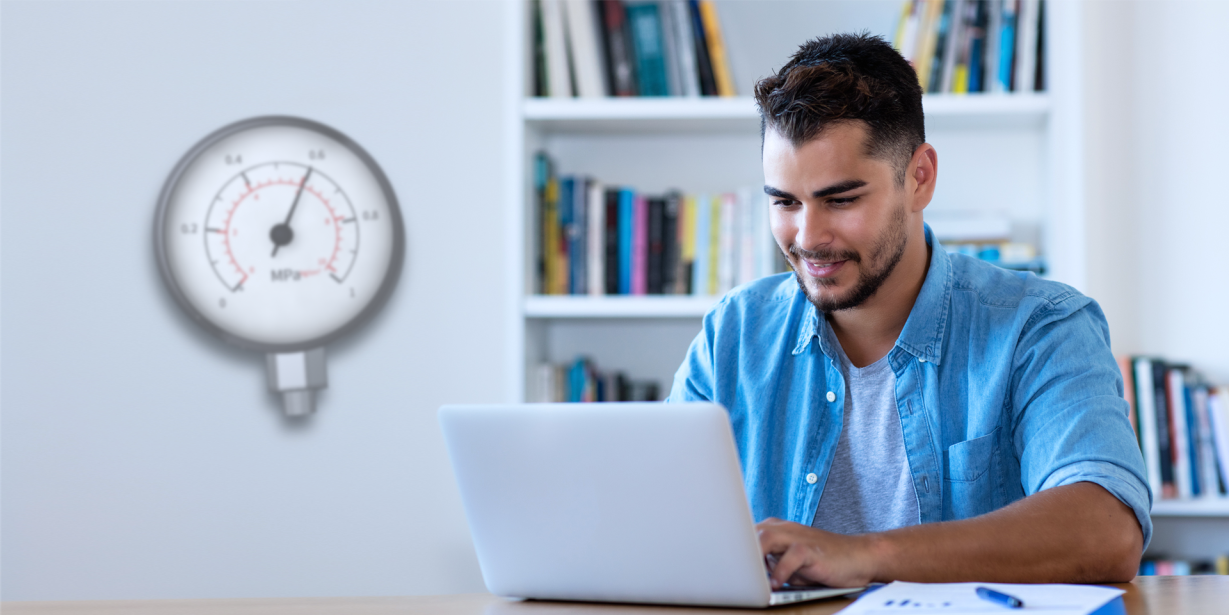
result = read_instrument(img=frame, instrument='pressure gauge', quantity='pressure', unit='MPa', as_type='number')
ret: 0.6 MPa
